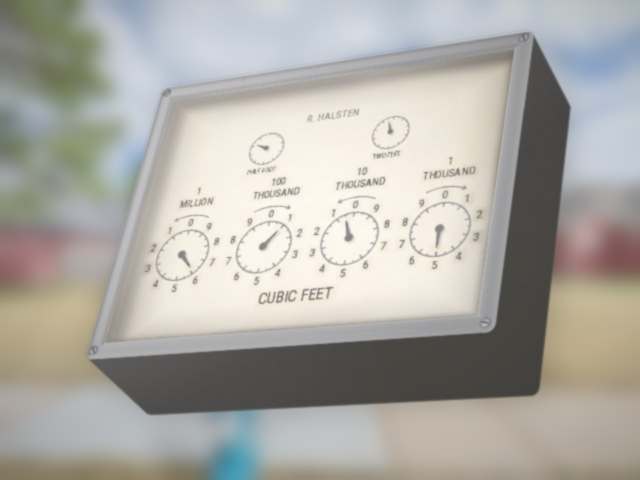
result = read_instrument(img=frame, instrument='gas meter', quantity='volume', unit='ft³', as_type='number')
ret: 610500 ft³
